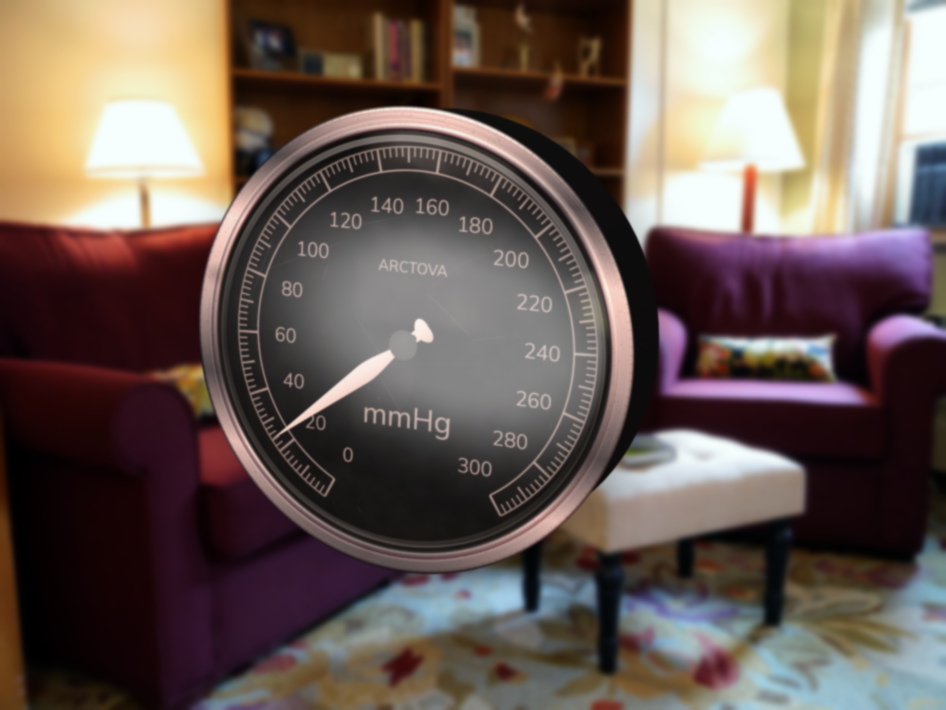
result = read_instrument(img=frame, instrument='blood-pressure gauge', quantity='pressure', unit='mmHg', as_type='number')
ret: 24 mmHg
